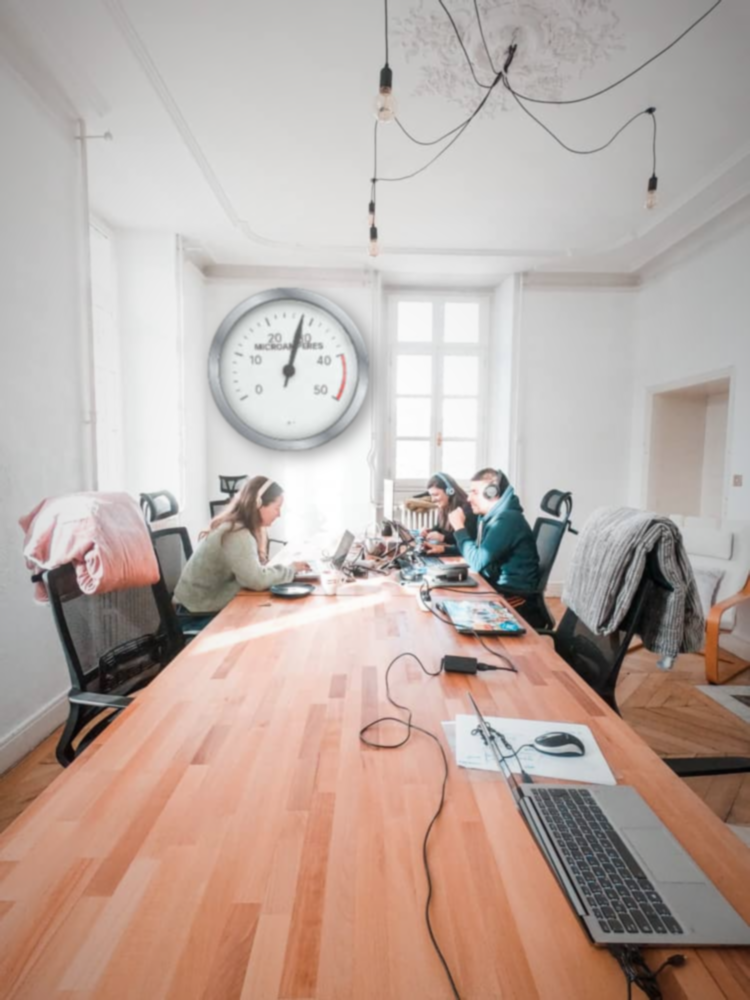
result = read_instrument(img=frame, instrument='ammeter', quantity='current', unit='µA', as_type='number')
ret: 28 µA
